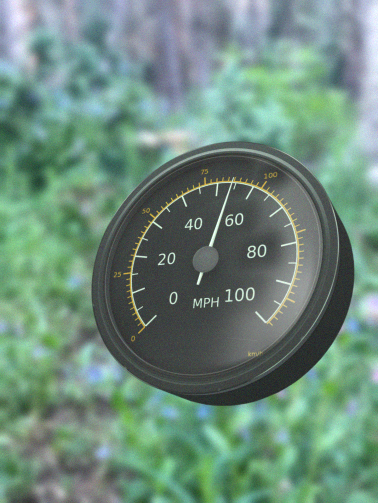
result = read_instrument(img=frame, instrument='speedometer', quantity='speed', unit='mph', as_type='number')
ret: 55 mph
